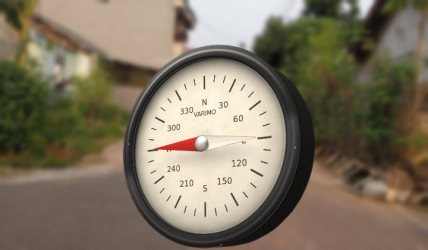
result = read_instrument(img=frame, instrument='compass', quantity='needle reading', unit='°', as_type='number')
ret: 270 °
